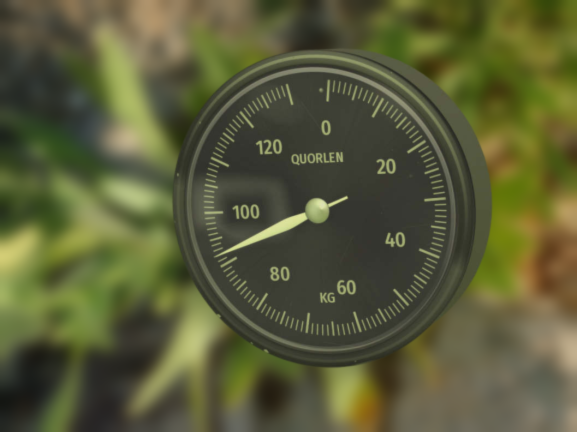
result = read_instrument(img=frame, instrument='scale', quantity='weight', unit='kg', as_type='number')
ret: 92 kg
